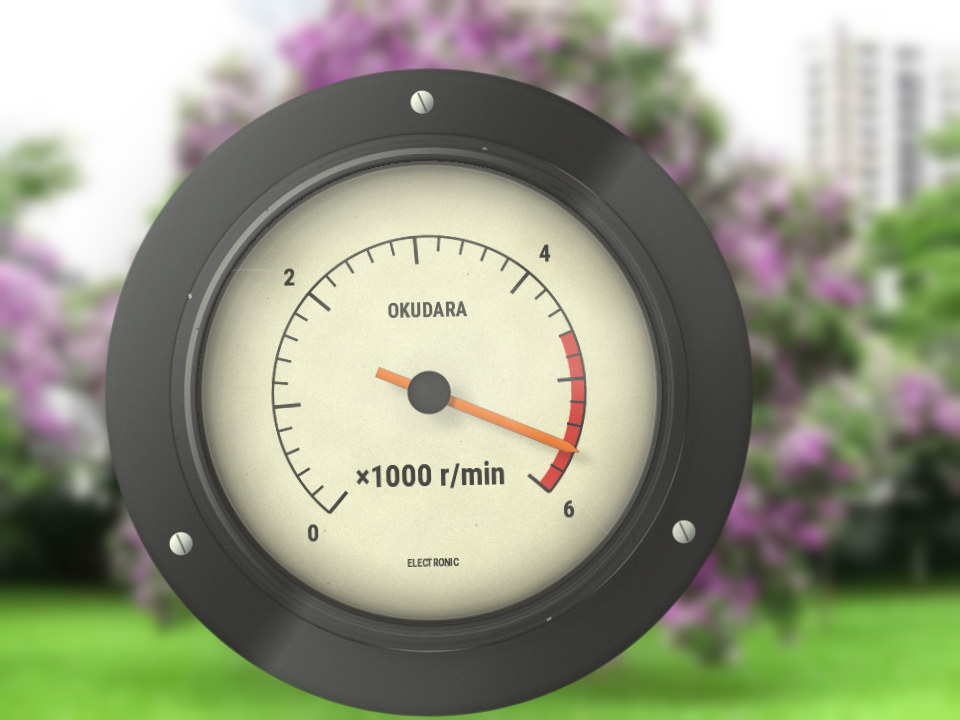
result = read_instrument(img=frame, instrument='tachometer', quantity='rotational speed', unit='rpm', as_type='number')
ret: 5600 rpm
